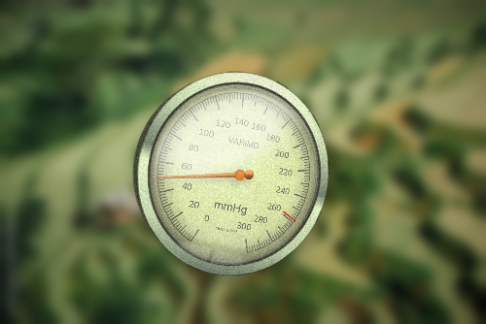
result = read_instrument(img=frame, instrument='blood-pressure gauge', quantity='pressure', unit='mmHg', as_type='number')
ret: 50 mmHg
